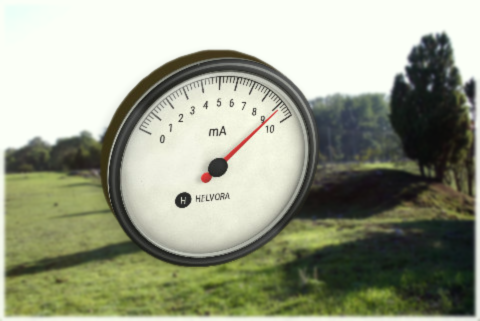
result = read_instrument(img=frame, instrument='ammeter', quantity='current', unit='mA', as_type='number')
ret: 9 mA
